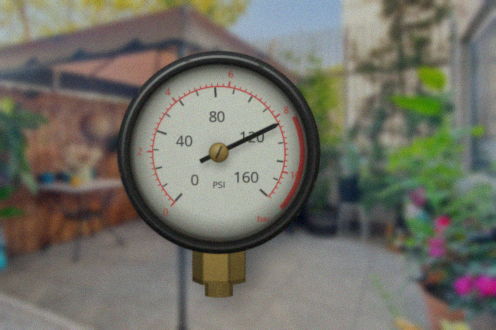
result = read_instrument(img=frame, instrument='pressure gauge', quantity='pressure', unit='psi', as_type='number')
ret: 120 psi
